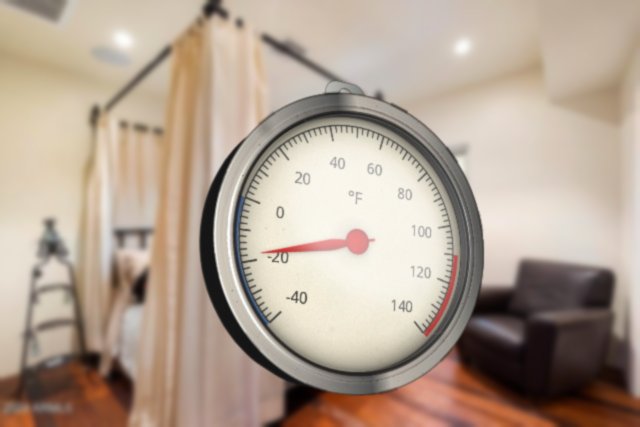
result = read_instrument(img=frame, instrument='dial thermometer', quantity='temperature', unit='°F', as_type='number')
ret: -18 °F
